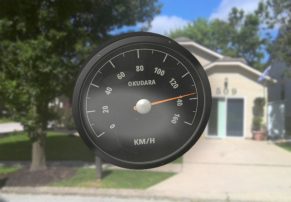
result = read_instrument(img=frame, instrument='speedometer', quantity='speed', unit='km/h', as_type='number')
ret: 135 km/h
